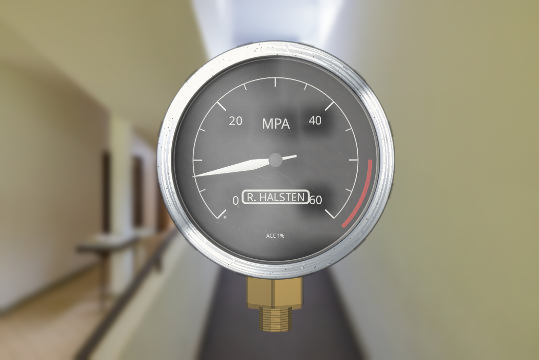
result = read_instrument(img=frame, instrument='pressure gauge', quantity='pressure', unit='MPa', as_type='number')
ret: 7.5 MPa
